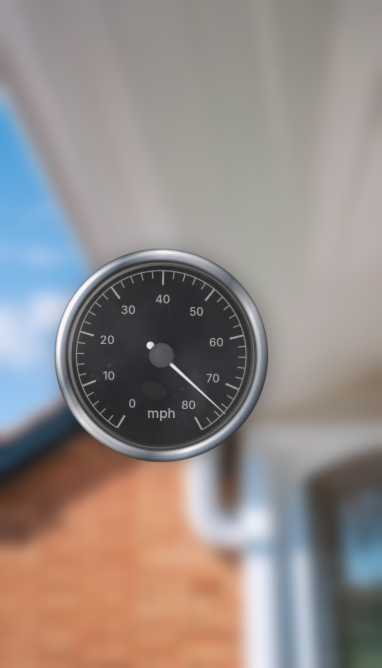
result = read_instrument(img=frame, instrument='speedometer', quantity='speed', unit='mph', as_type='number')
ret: 75 mph
